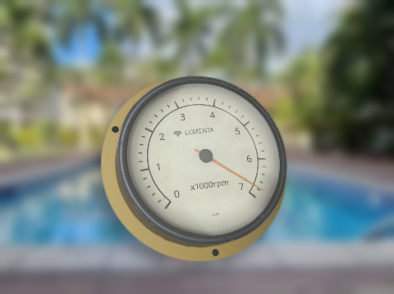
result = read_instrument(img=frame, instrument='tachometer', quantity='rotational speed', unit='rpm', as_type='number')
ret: 6800 rpm
